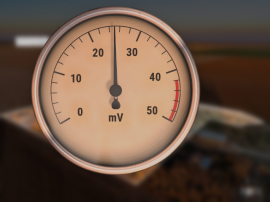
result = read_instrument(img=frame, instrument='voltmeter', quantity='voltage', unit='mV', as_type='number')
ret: 25 mV
